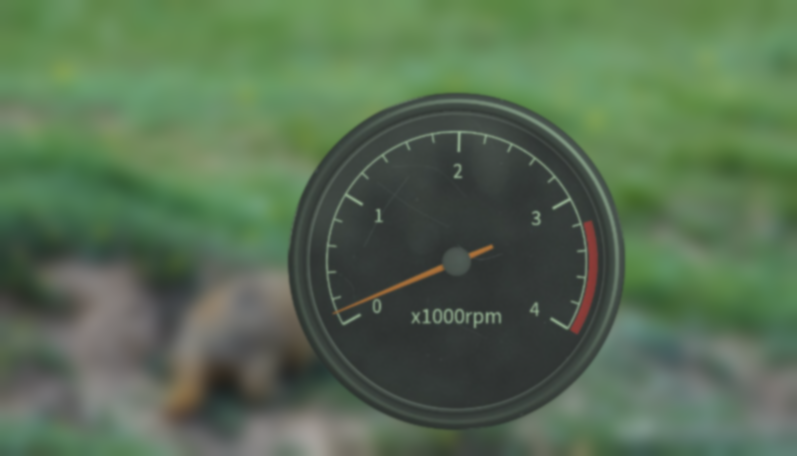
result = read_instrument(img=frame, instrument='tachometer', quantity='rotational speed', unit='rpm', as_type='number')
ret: 100 rpm
